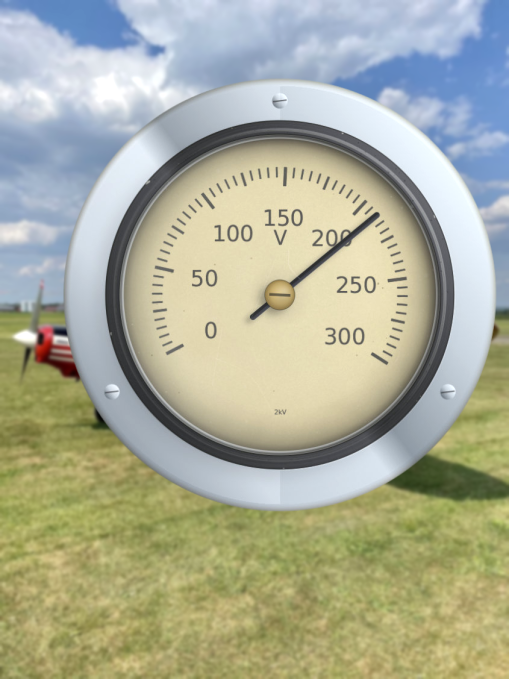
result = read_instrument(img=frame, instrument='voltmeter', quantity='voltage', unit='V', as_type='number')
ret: 210 V
